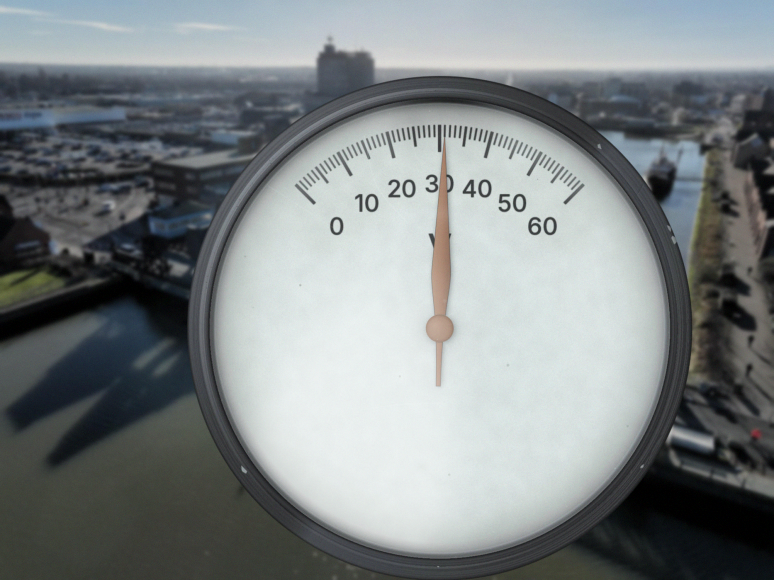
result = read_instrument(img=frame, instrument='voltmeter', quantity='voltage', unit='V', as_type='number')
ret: 31 V
